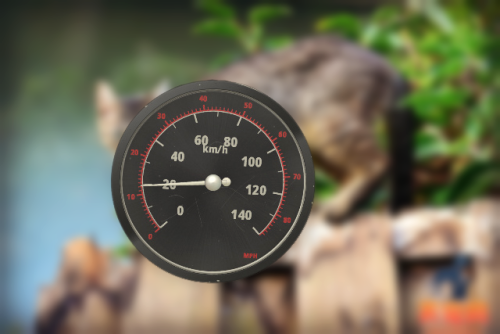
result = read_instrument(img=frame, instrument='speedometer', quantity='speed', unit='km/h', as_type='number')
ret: 20 km/h
